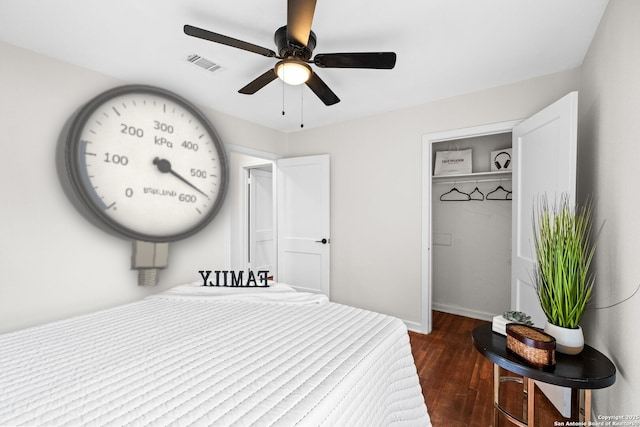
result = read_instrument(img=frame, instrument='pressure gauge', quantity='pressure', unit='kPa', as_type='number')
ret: 560 kPa
